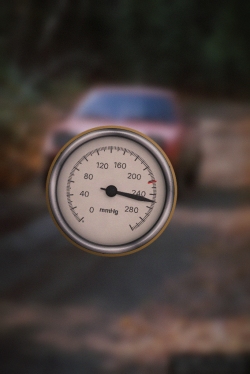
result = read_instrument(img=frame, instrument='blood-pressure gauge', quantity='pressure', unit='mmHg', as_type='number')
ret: 250 mmHg
